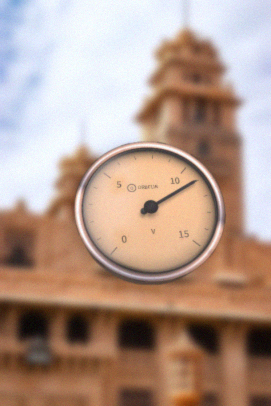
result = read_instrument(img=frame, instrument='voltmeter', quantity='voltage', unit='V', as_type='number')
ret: 11 V
